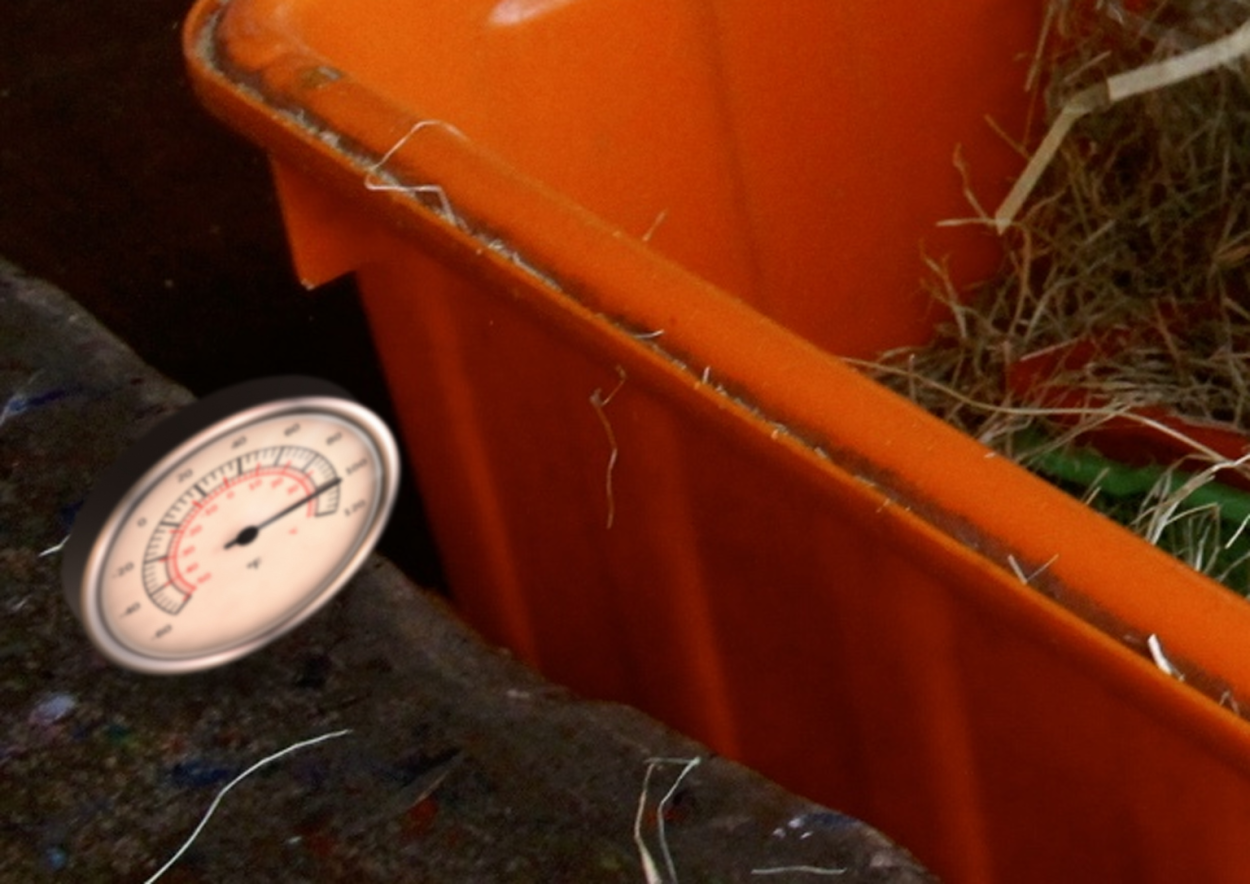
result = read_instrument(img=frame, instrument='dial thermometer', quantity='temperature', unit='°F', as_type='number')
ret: 100 °F
